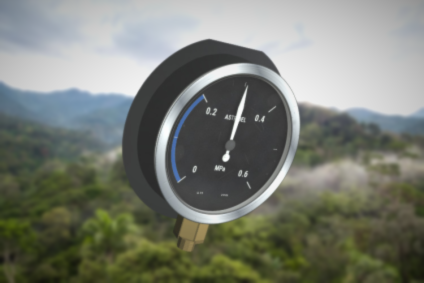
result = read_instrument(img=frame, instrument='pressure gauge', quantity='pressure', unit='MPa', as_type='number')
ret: 0.3 MPa
